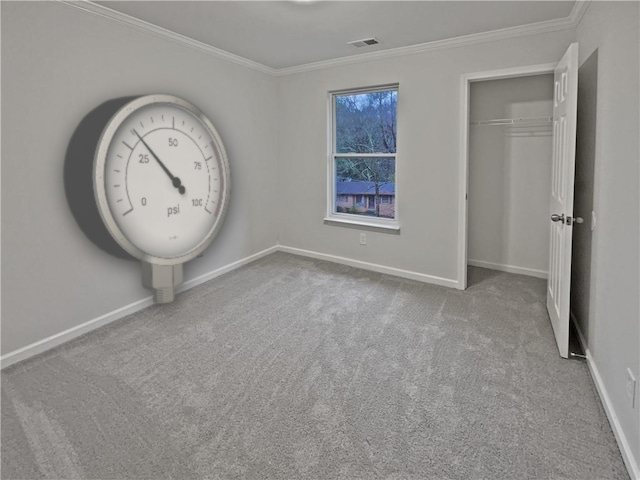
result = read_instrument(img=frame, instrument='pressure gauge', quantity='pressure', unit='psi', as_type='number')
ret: 30 psi
